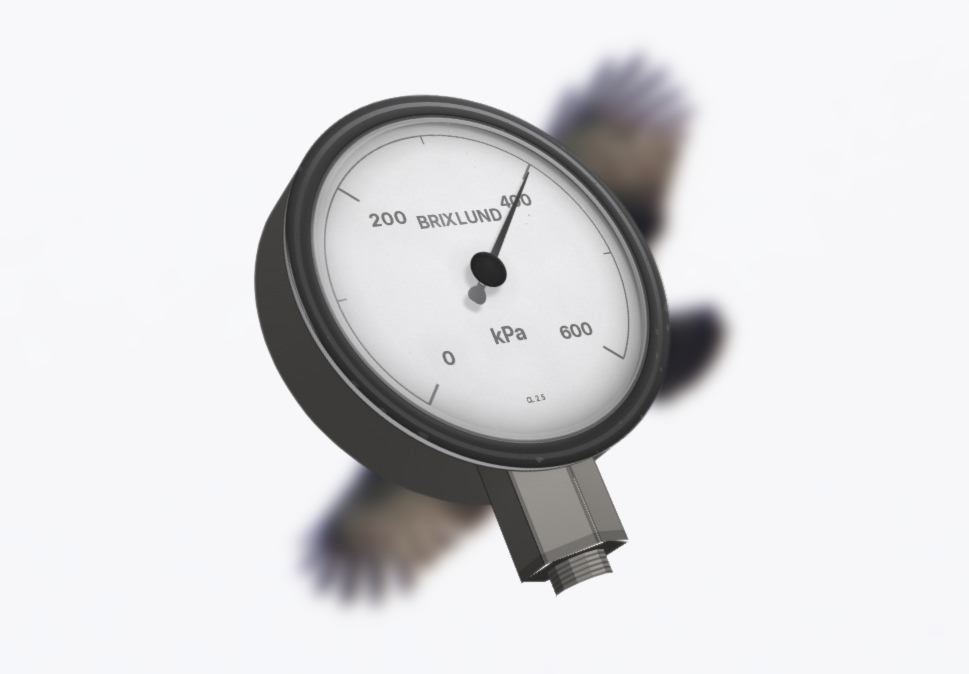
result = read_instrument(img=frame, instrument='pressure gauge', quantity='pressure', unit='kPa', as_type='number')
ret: 400 kPa
